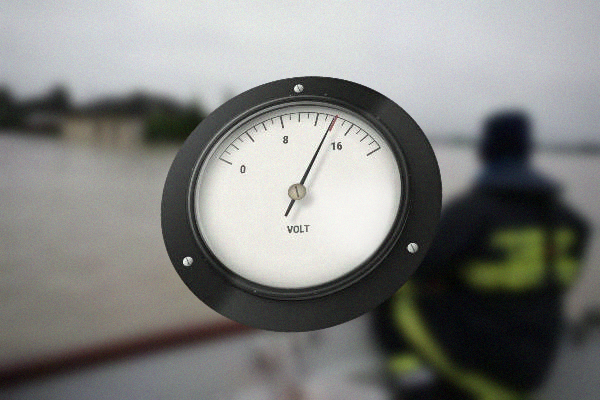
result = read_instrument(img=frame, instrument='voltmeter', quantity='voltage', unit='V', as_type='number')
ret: 14 V
